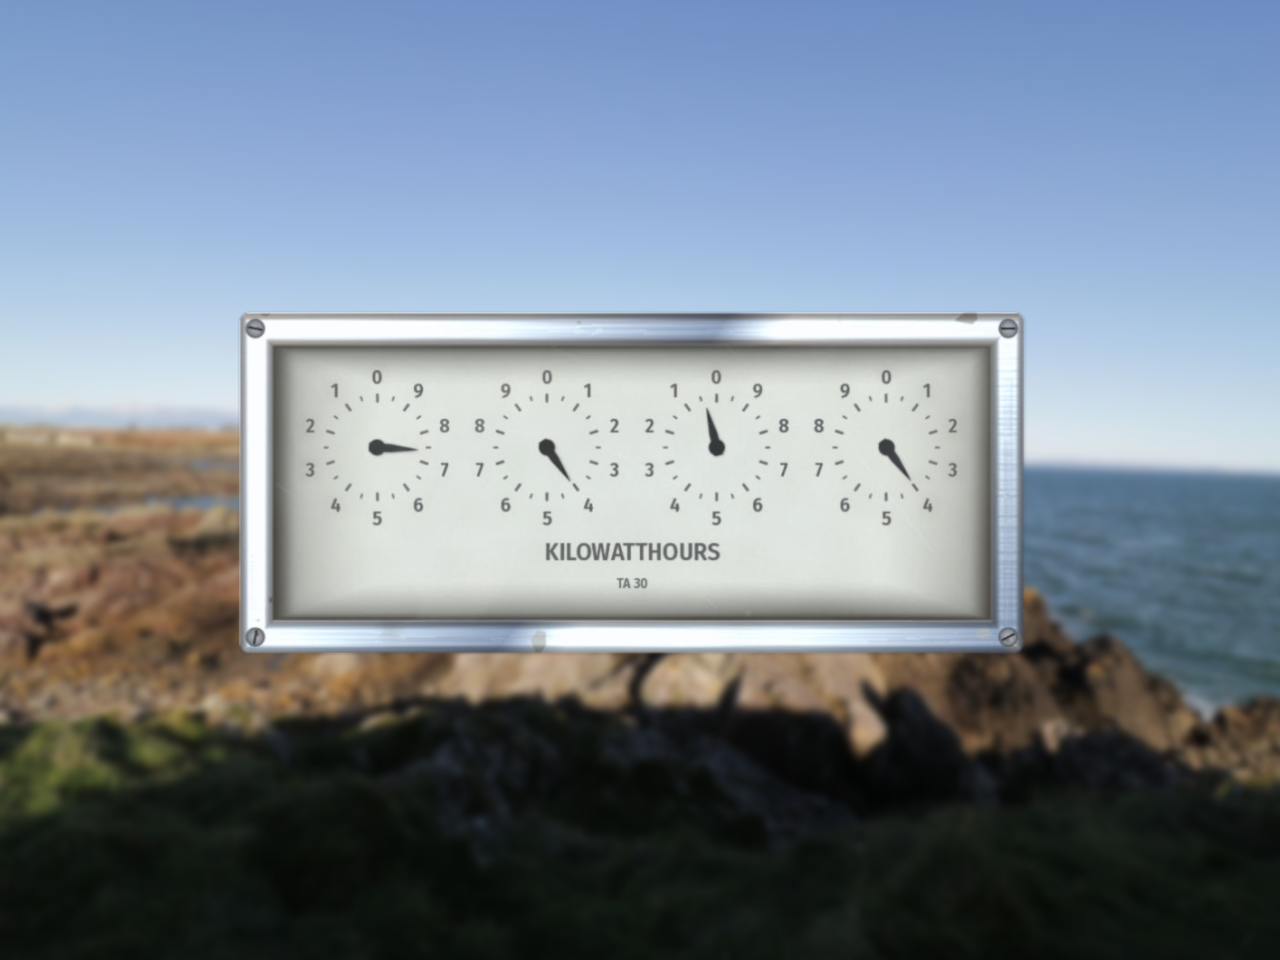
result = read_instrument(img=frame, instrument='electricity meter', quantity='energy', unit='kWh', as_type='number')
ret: 7404 kWh
